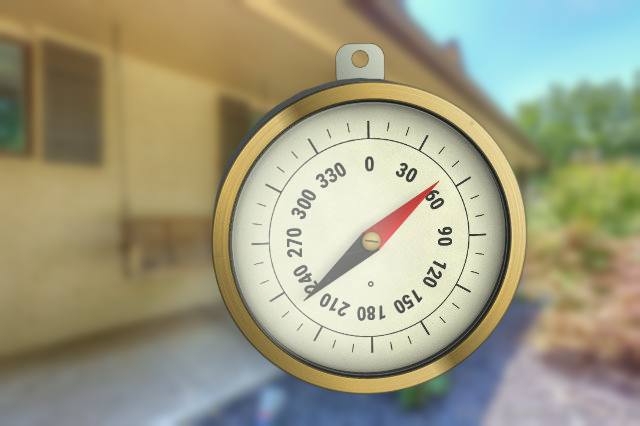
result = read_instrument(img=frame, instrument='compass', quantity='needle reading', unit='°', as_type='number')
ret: 50 °
